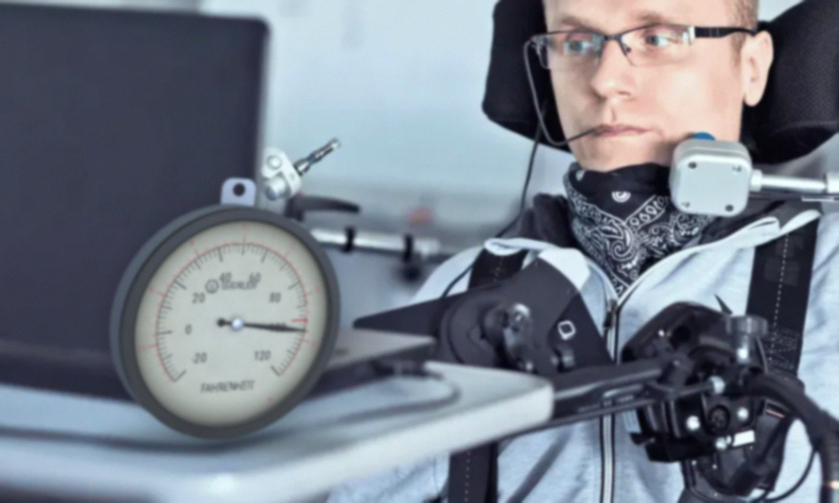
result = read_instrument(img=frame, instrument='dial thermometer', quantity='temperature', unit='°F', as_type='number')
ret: 100 °F
